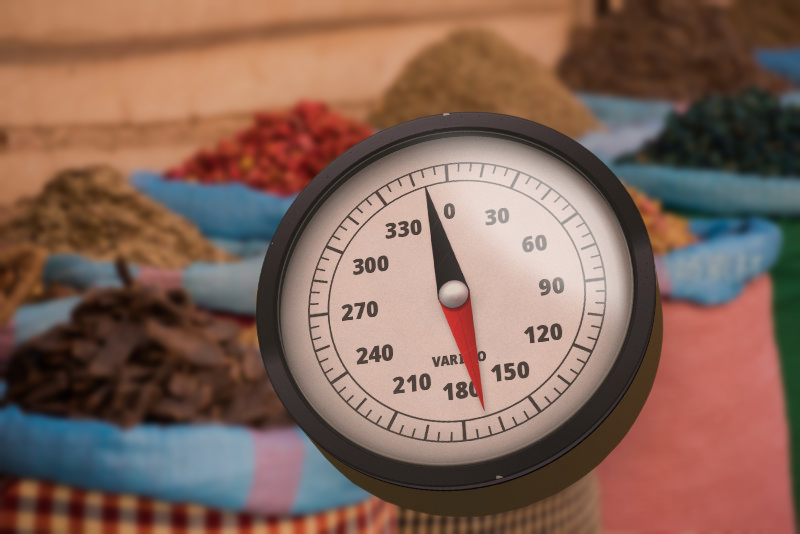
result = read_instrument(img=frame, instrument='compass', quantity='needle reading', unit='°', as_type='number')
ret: 170 °
